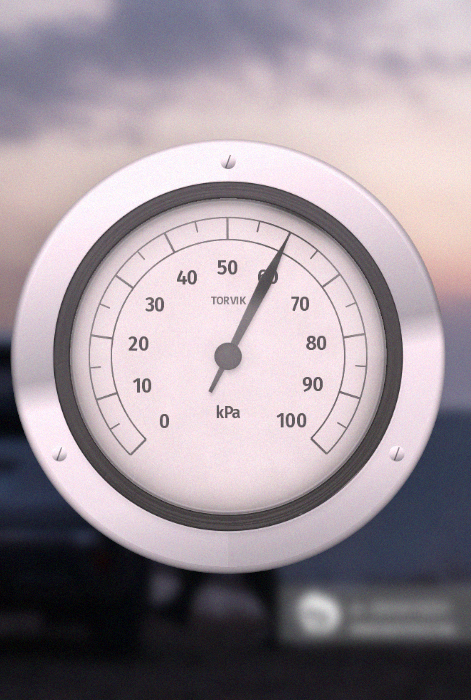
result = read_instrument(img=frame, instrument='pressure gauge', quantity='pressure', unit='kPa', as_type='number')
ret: 60 kPa
